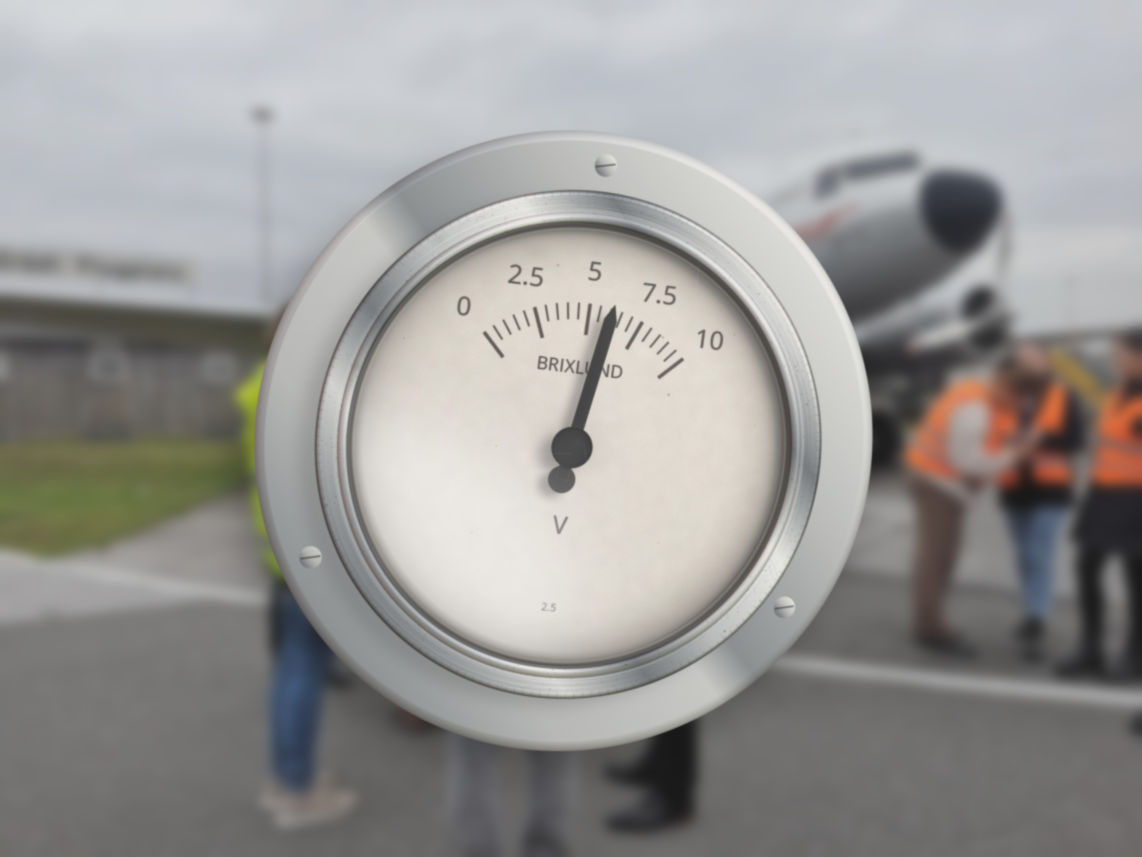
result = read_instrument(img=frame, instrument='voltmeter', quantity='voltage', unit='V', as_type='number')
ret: 6 V
